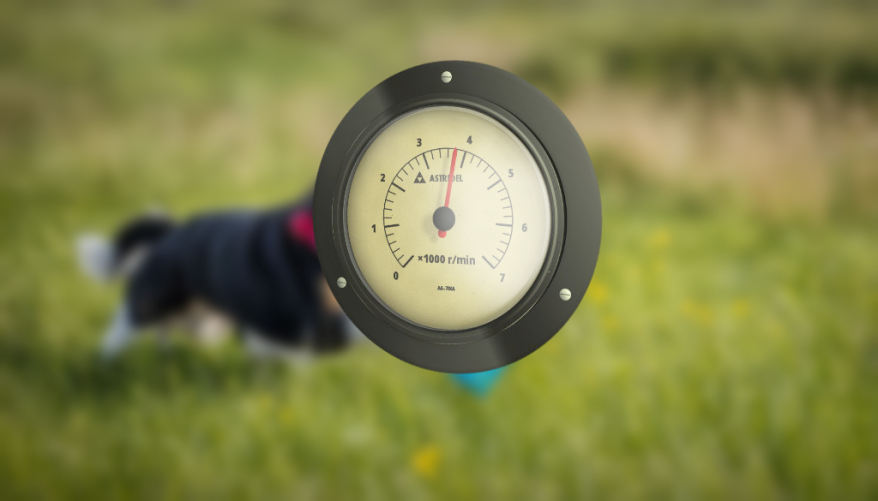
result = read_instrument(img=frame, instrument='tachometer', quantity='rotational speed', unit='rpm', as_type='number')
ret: 3800 rpm
